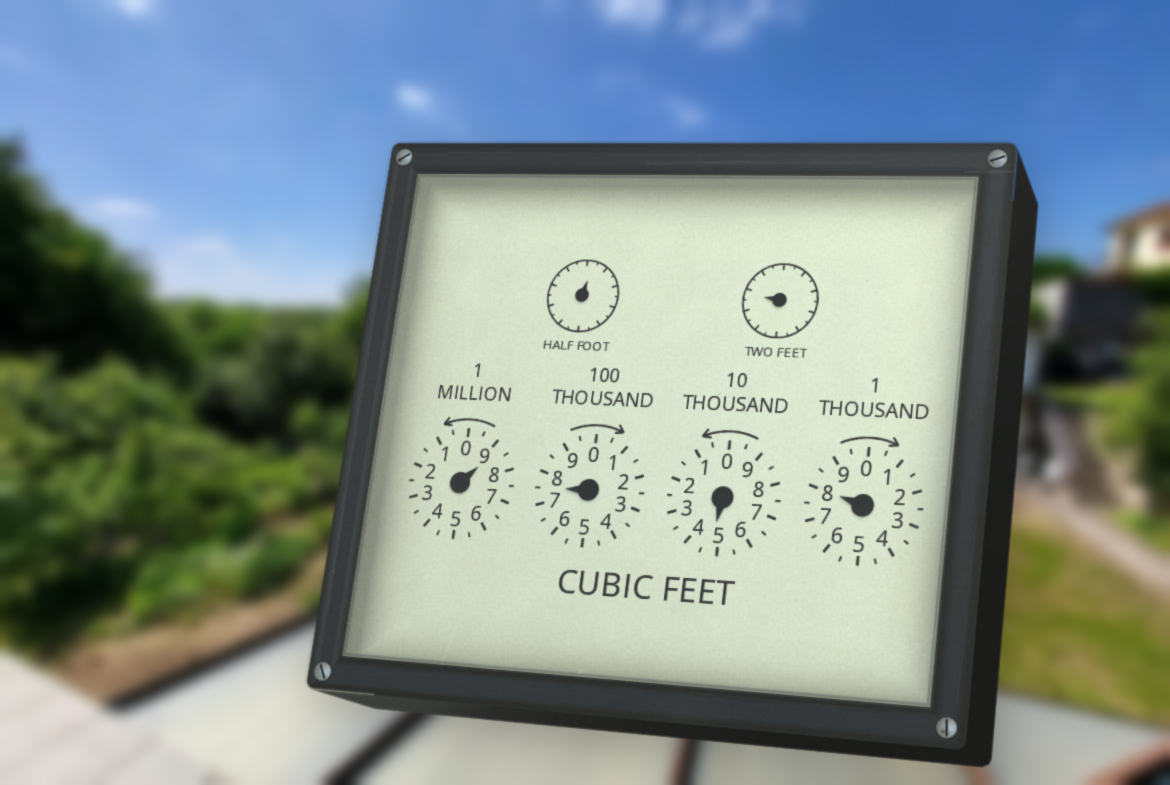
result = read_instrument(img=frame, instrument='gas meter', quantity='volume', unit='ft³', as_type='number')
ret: 874800 ft³
